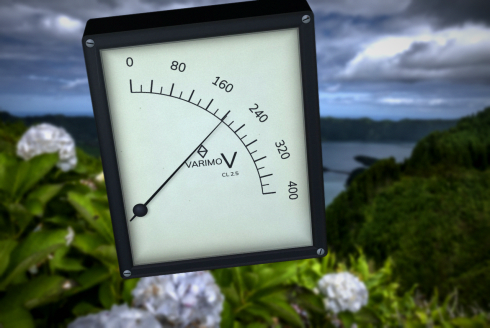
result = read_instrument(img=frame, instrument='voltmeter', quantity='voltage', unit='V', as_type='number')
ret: 200 V
